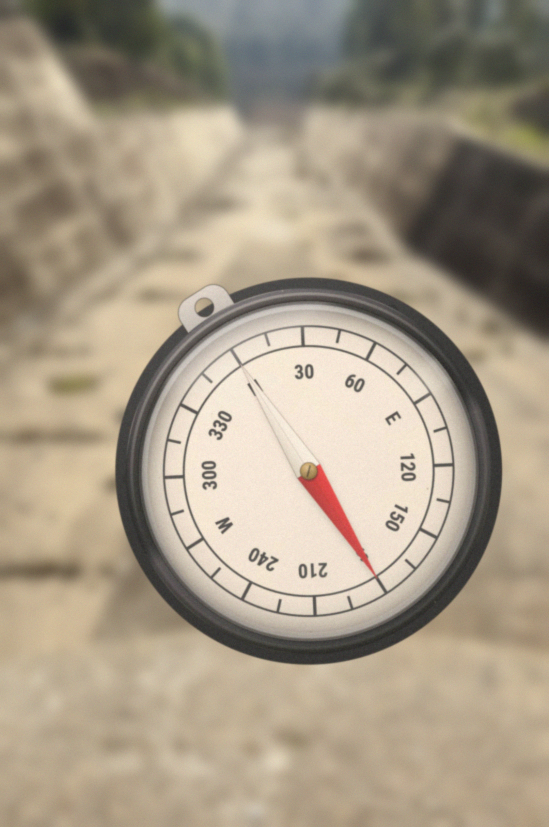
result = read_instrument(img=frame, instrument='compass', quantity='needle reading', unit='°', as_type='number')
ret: 180 °
